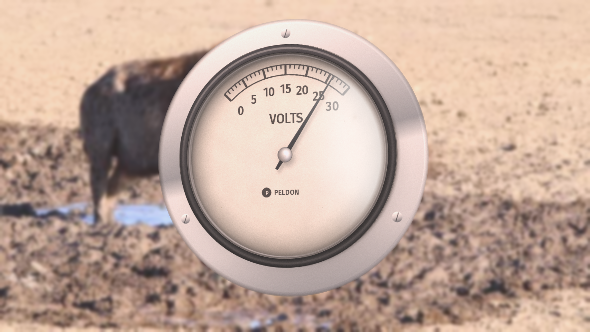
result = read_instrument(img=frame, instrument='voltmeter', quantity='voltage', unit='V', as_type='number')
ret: 26 V
